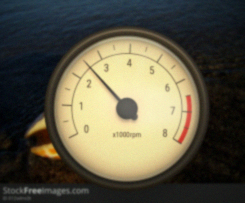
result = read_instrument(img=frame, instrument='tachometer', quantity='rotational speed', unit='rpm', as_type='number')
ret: 2500 rpm
